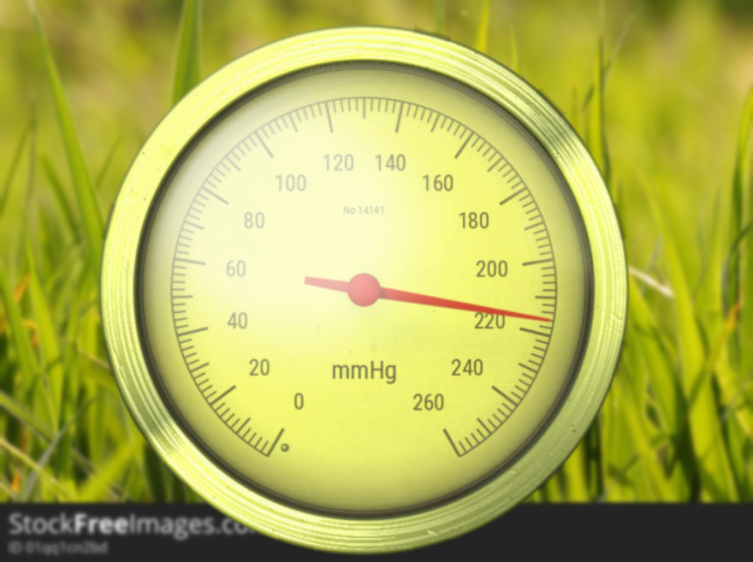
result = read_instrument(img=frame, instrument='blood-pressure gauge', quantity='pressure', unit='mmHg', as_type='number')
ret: 216 mmHg
